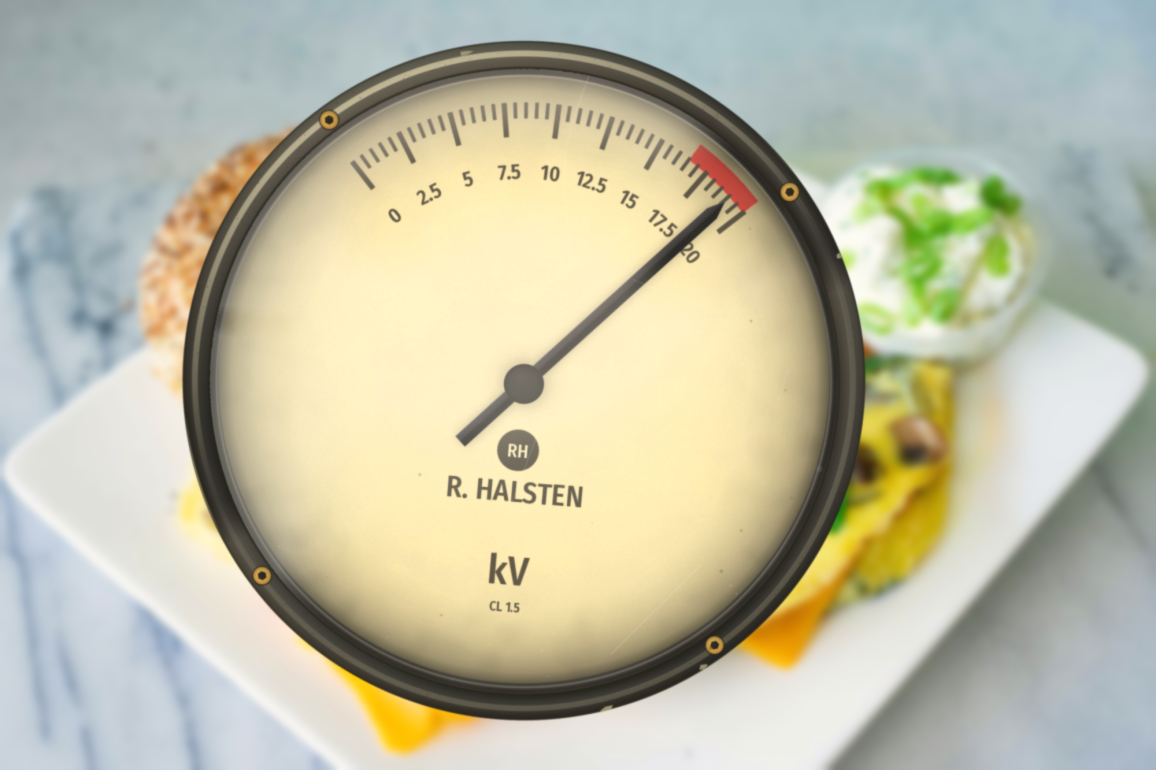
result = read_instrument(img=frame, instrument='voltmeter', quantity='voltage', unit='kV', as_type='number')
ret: 19 kV
